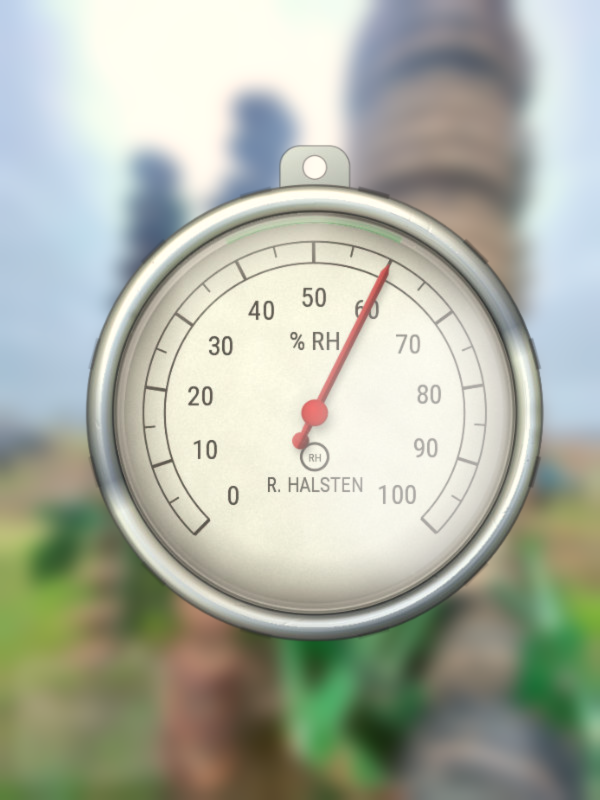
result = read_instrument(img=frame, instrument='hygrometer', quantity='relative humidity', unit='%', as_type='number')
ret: 60 %
